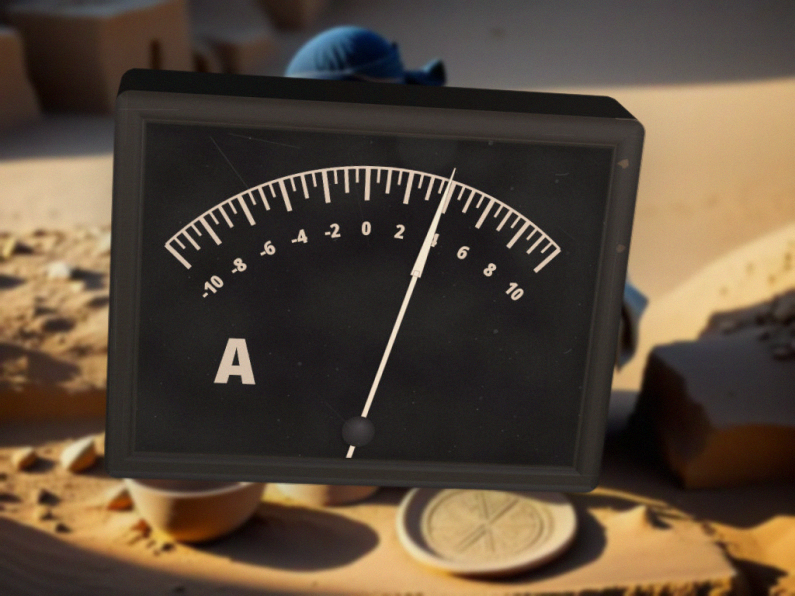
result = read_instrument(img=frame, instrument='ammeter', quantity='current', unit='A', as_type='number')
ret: 3.75 A
